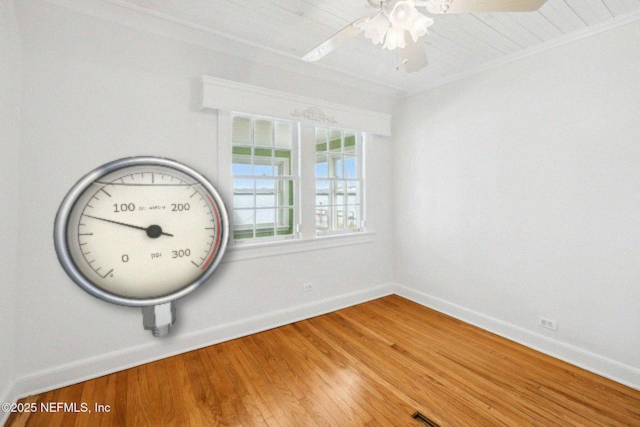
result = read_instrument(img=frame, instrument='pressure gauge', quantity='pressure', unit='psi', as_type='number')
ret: 70 psi
